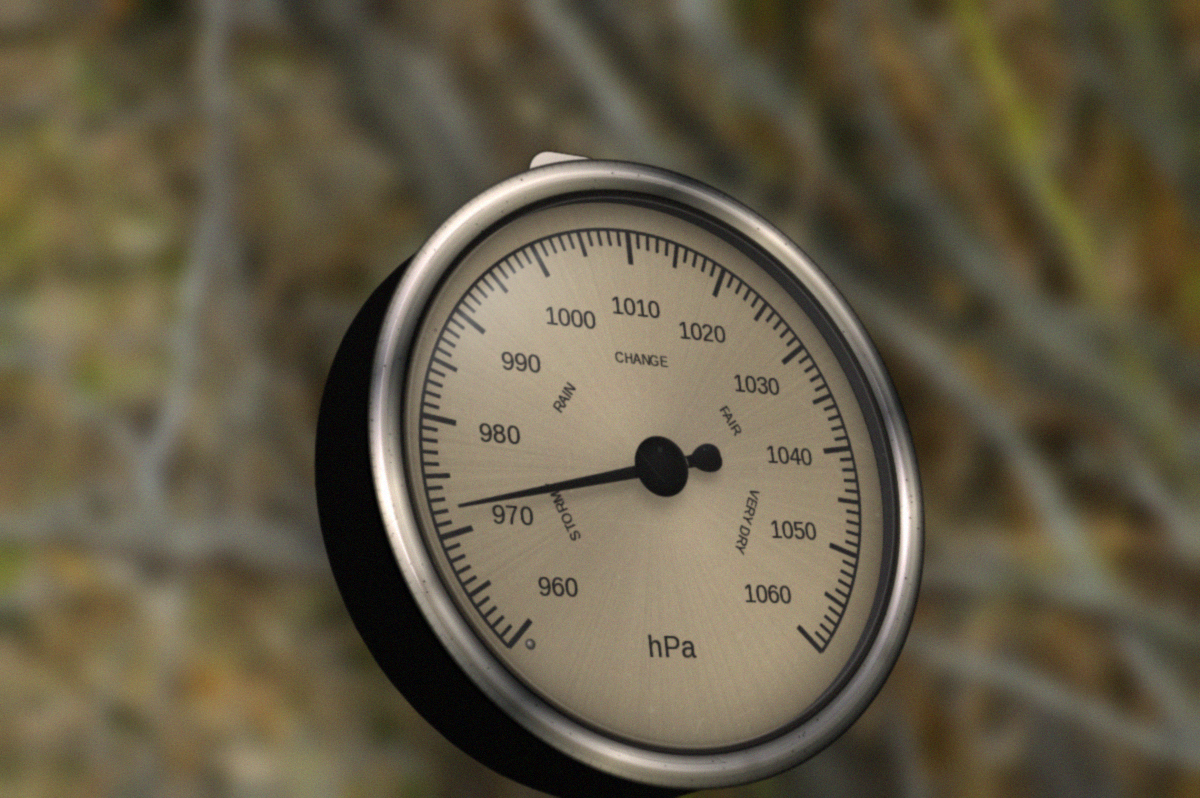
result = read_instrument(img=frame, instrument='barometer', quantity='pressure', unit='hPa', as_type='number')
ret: 972 hPa
